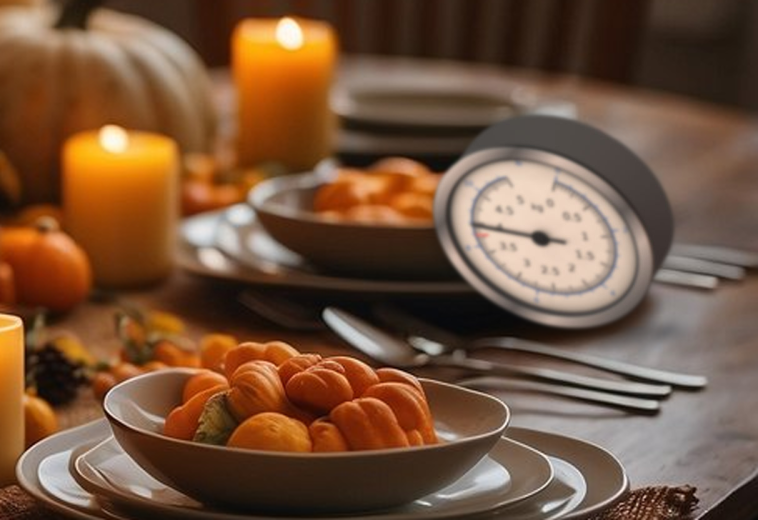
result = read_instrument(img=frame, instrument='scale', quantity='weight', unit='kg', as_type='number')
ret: 4 kg
